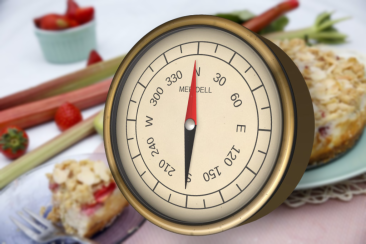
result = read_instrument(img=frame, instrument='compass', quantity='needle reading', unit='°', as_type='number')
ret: 0 °
